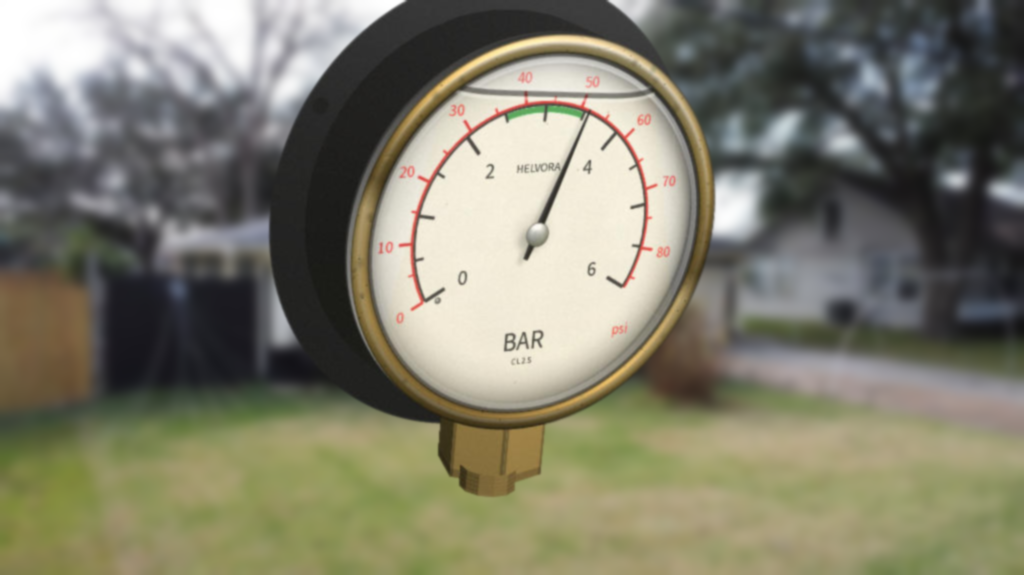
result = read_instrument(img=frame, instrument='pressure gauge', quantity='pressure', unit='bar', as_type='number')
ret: 3.5 bar
